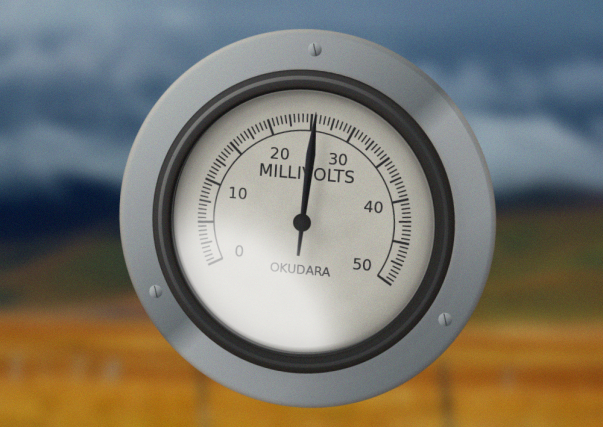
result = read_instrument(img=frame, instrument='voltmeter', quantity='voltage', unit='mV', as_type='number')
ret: 25.5 mV
